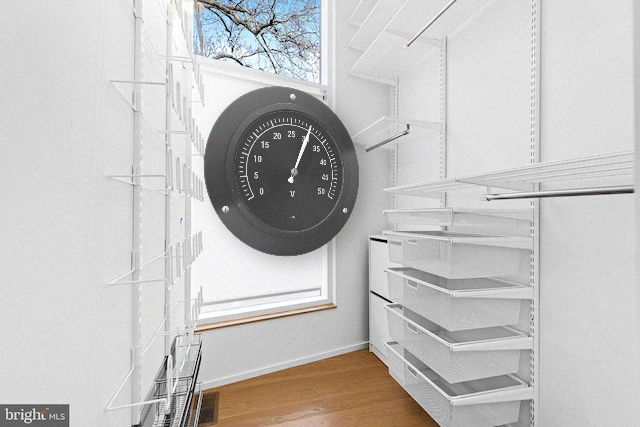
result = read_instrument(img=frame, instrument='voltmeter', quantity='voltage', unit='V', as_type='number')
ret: 30 V
